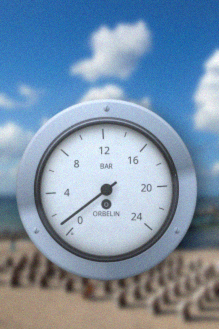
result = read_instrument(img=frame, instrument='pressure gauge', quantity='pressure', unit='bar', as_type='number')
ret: 1 bar
